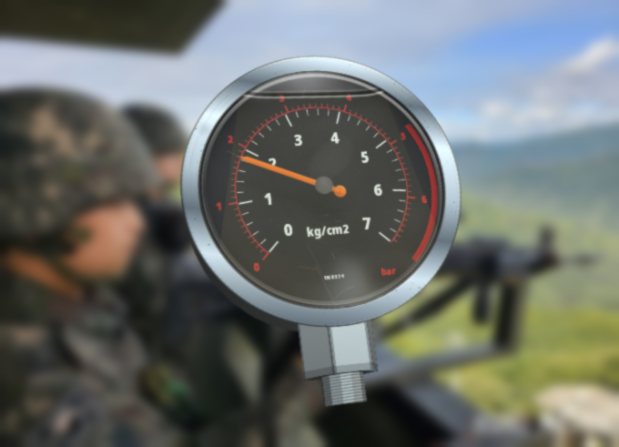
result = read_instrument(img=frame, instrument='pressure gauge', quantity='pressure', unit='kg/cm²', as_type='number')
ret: 1.8 kg/cm²
